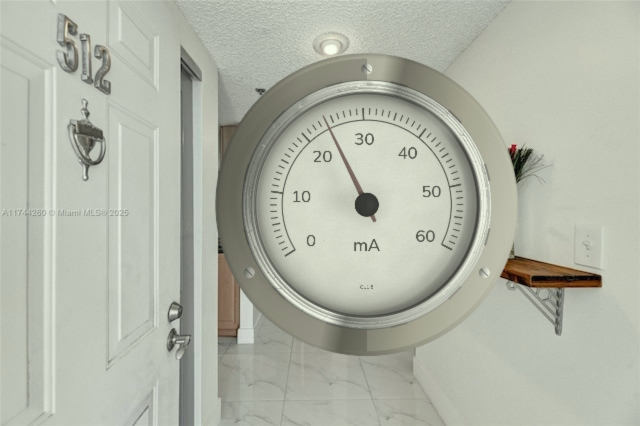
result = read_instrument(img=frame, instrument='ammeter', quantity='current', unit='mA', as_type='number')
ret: 24 mA
